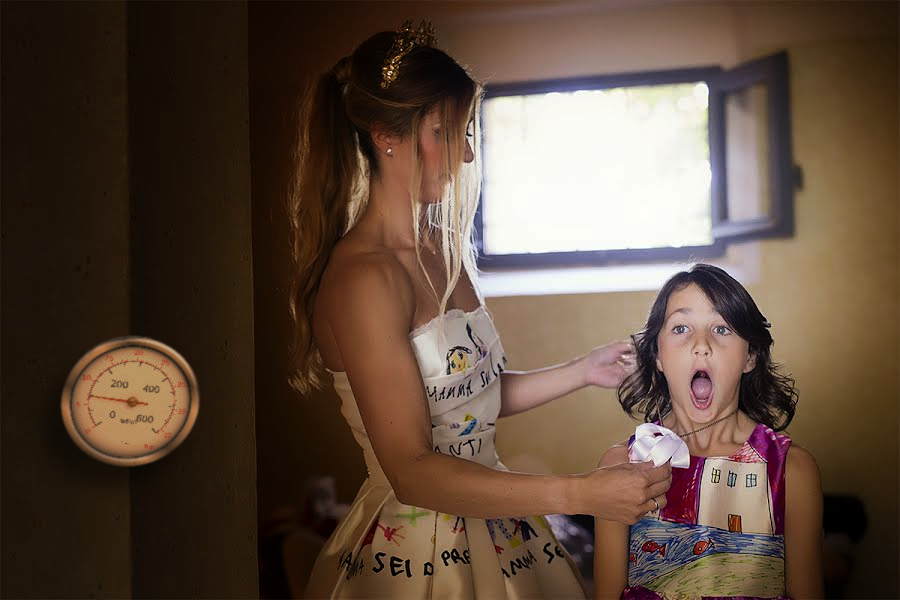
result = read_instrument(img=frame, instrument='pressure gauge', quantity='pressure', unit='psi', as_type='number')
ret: 100 psi
